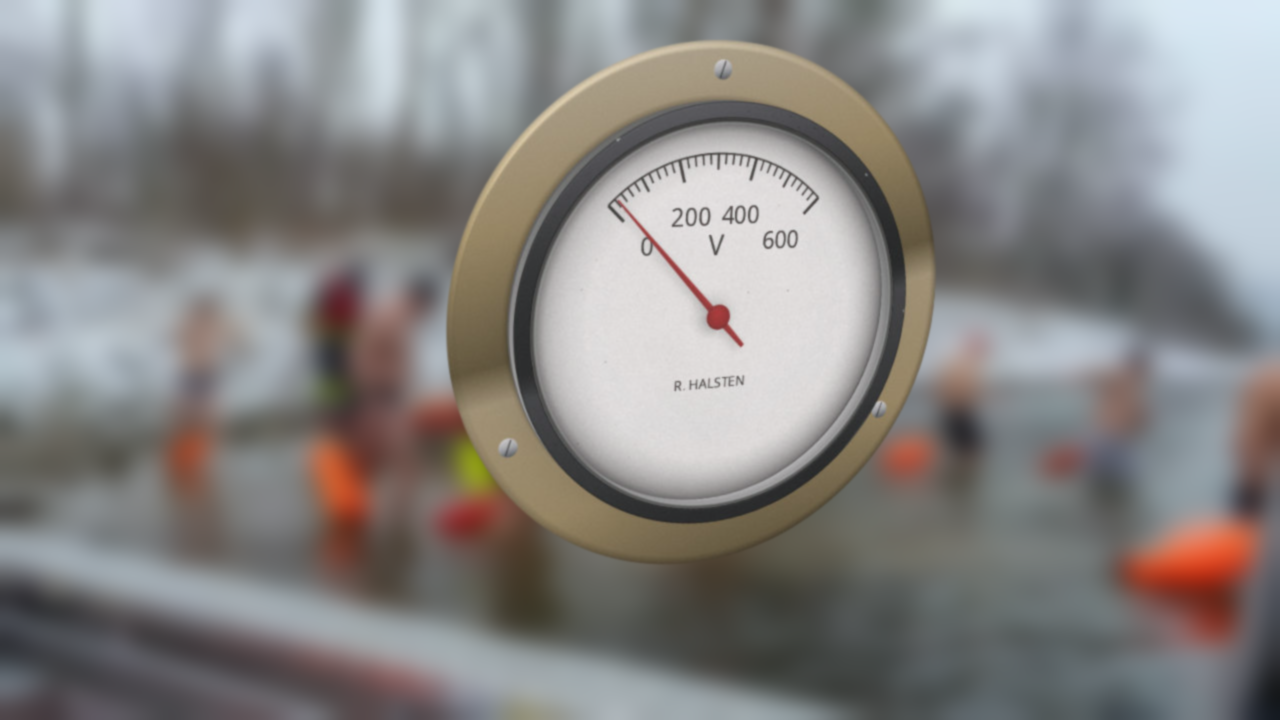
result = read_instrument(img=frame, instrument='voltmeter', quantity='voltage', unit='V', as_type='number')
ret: 20 V
